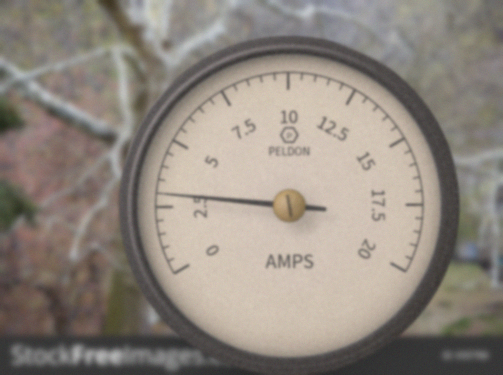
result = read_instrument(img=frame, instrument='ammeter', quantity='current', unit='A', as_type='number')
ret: 3 A
